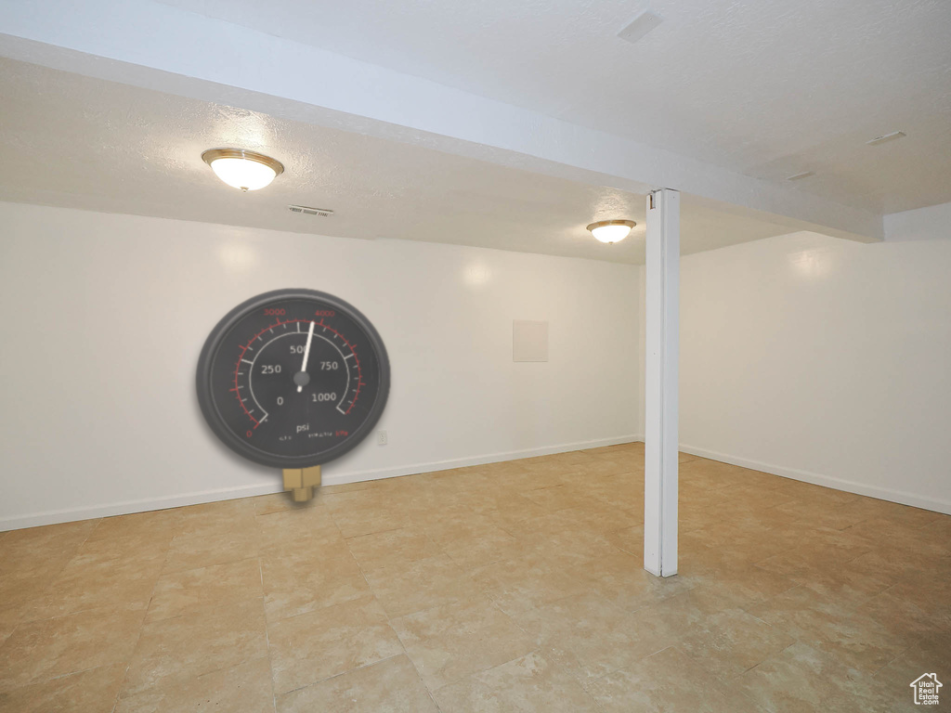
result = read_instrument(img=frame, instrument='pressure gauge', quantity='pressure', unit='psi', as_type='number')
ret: 550 psi
